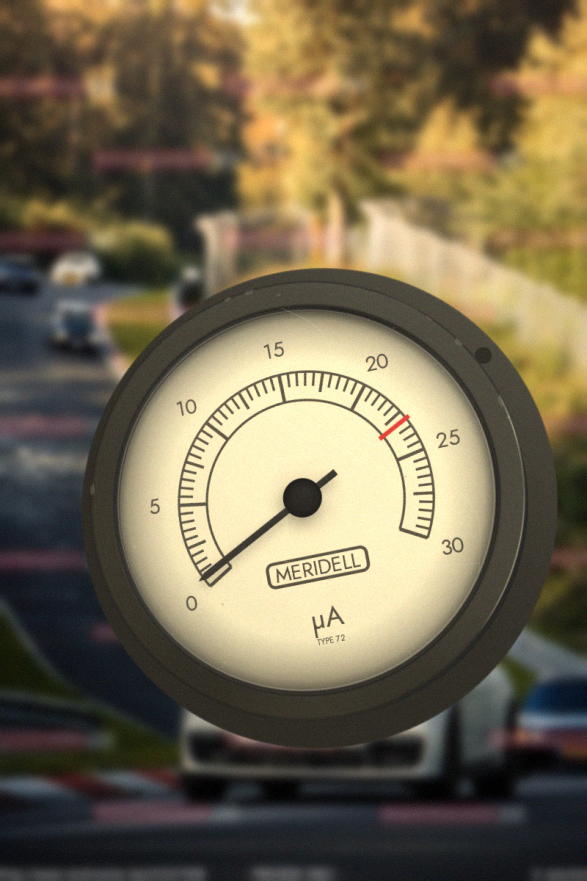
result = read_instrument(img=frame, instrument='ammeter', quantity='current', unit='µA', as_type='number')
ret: 0.5 µA
